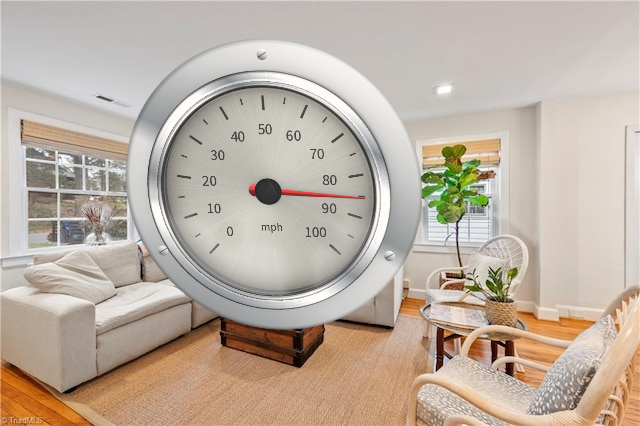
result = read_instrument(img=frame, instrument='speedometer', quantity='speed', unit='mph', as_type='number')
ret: 85 mph
